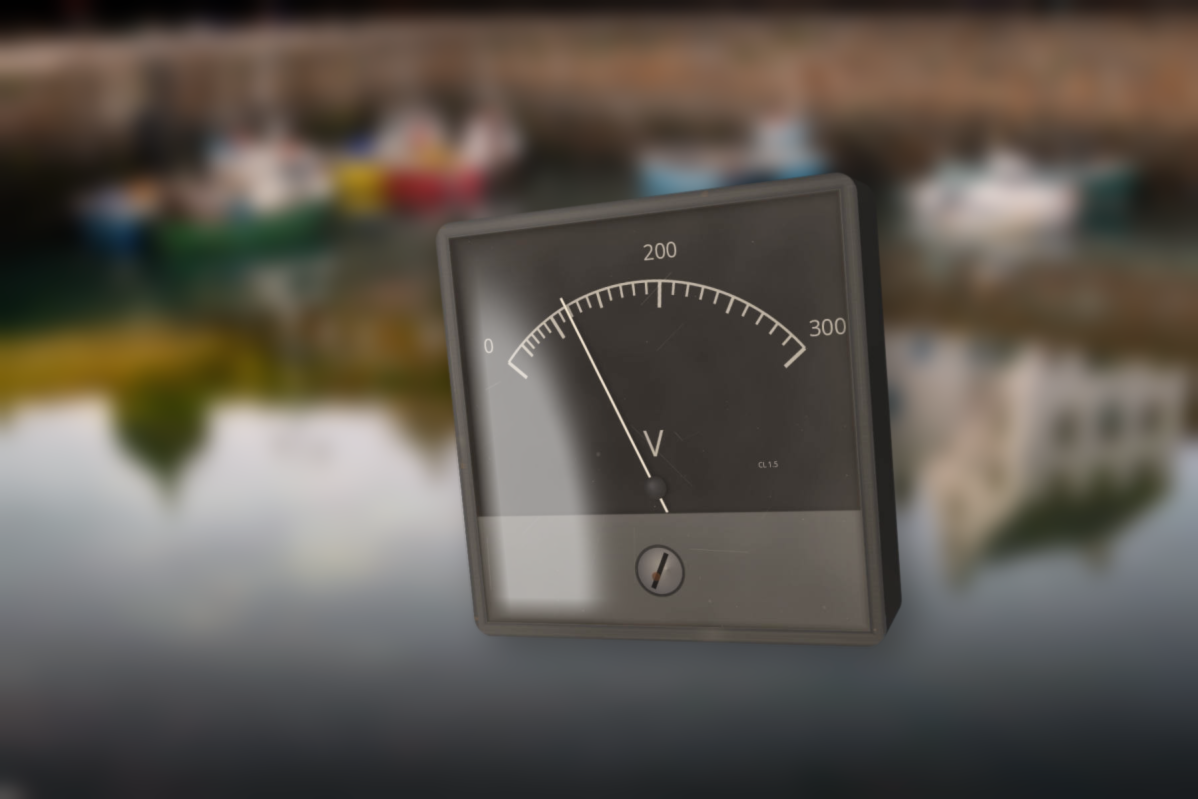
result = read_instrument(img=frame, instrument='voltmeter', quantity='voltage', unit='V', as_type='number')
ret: 120 V
